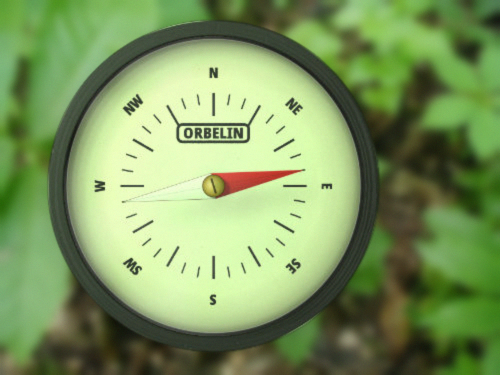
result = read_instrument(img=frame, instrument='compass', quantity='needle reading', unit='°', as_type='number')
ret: 80 °
